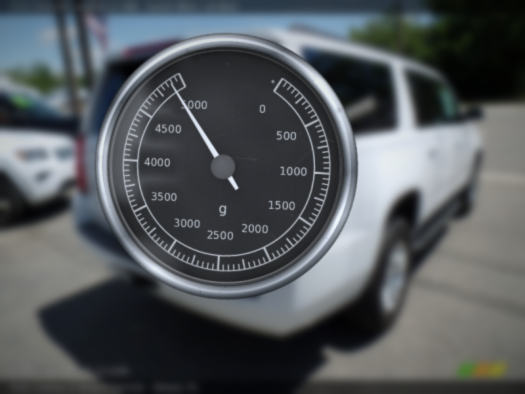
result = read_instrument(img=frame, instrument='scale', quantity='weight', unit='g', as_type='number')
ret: 4900 g
